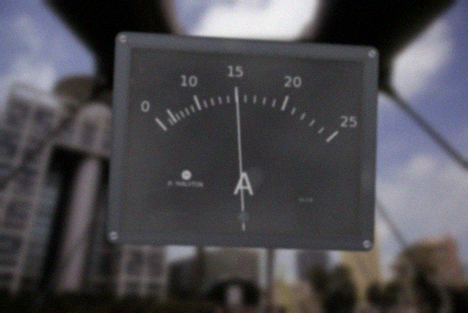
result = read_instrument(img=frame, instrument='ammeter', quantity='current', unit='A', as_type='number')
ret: 15 A
